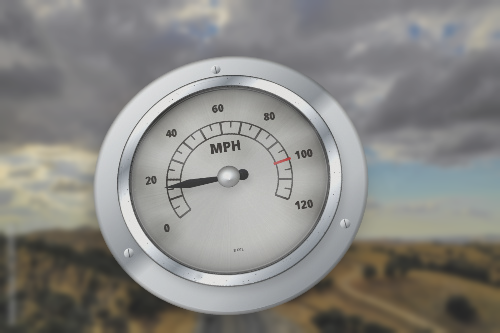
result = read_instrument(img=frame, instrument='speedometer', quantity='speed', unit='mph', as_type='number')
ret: 15 mph
